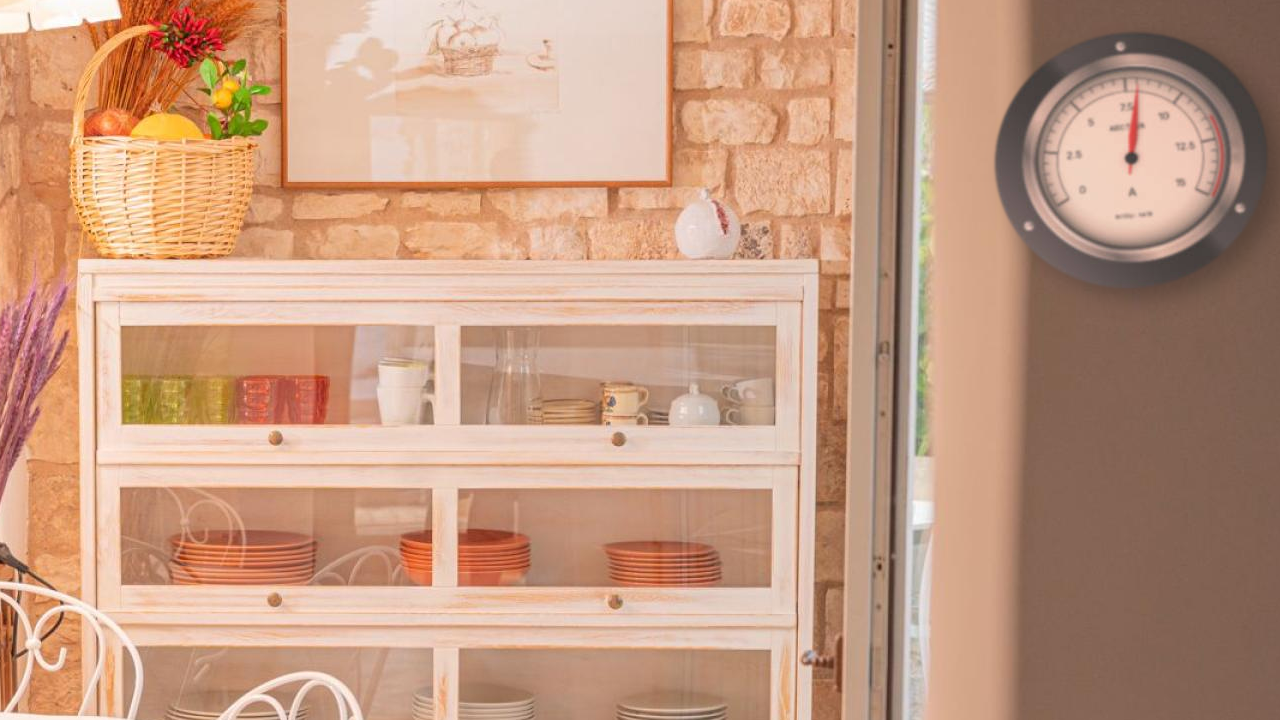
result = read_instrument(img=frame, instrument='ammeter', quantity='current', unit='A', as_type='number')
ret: 8 A
